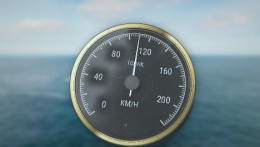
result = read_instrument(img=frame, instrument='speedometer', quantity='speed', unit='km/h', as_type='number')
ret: 110 km/h
